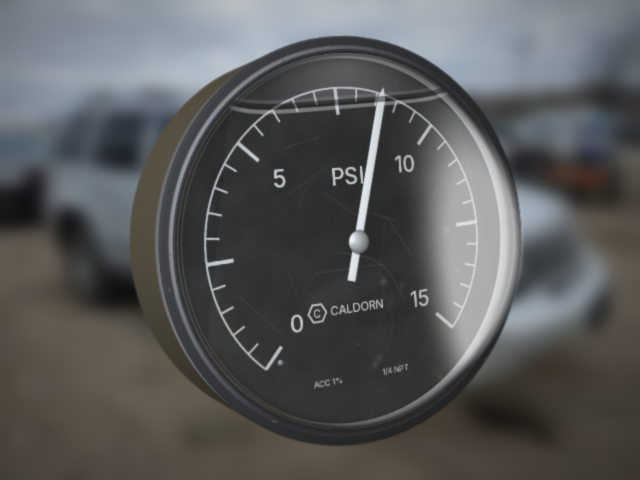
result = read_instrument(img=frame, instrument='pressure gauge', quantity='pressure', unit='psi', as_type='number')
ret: 8.5 psi
